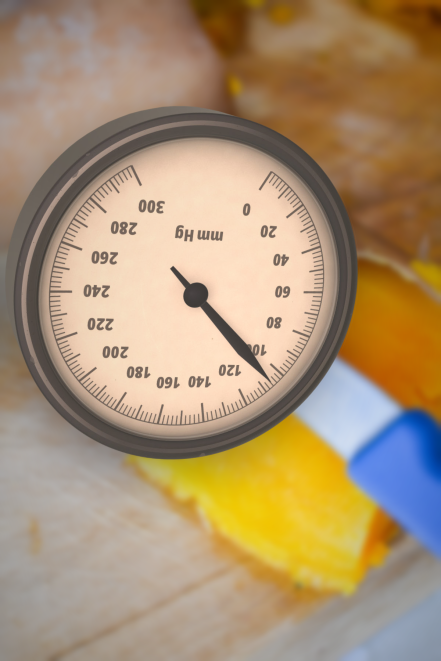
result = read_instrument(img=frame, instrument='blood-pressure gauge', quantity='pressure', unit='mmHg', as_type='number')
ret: 106 mmHg
